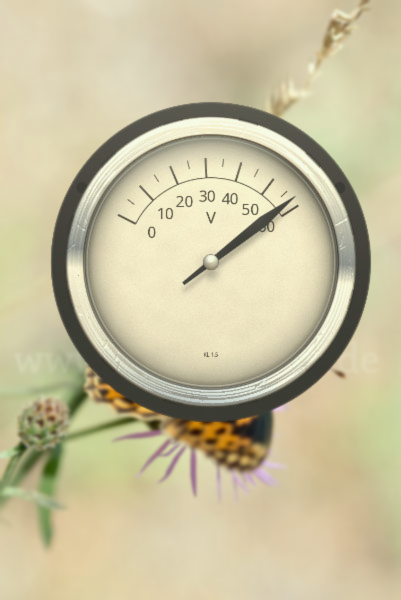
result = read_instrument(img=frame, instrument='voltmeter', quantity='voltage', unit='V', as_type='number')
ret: 57.5 V
